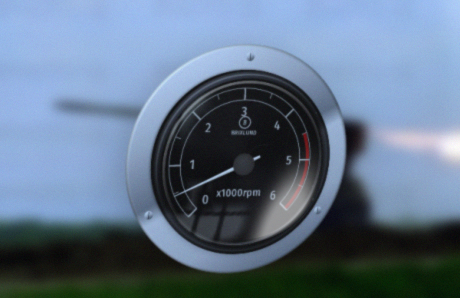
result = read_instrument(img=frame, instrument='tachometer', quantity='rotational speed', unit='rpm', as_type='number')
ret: 500 rpm
